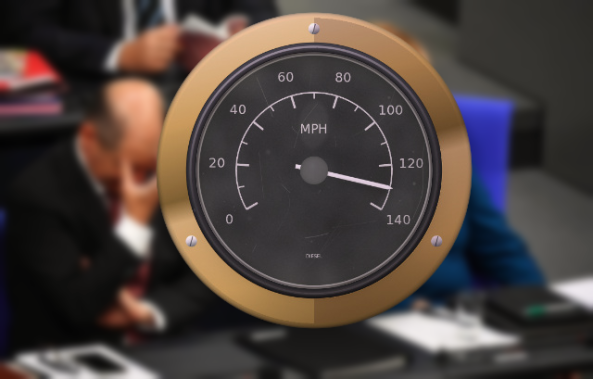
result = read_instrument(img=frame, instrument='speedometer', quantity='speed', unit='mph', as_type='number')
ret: 130 mph
